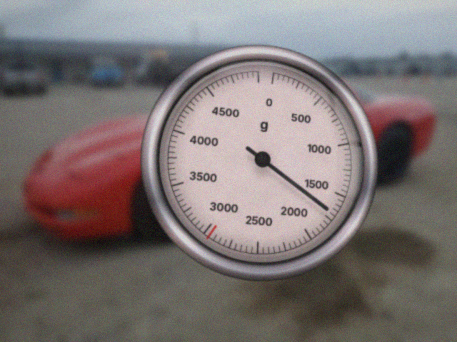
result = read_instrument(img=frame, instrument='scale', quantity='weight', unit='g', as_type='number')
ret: 1700 g
